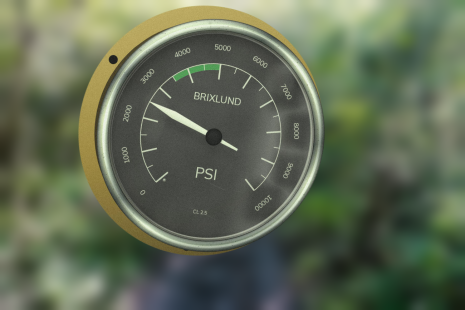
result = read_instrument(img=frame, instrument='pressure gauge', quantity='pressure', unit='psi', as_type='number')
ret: 2500 psi
